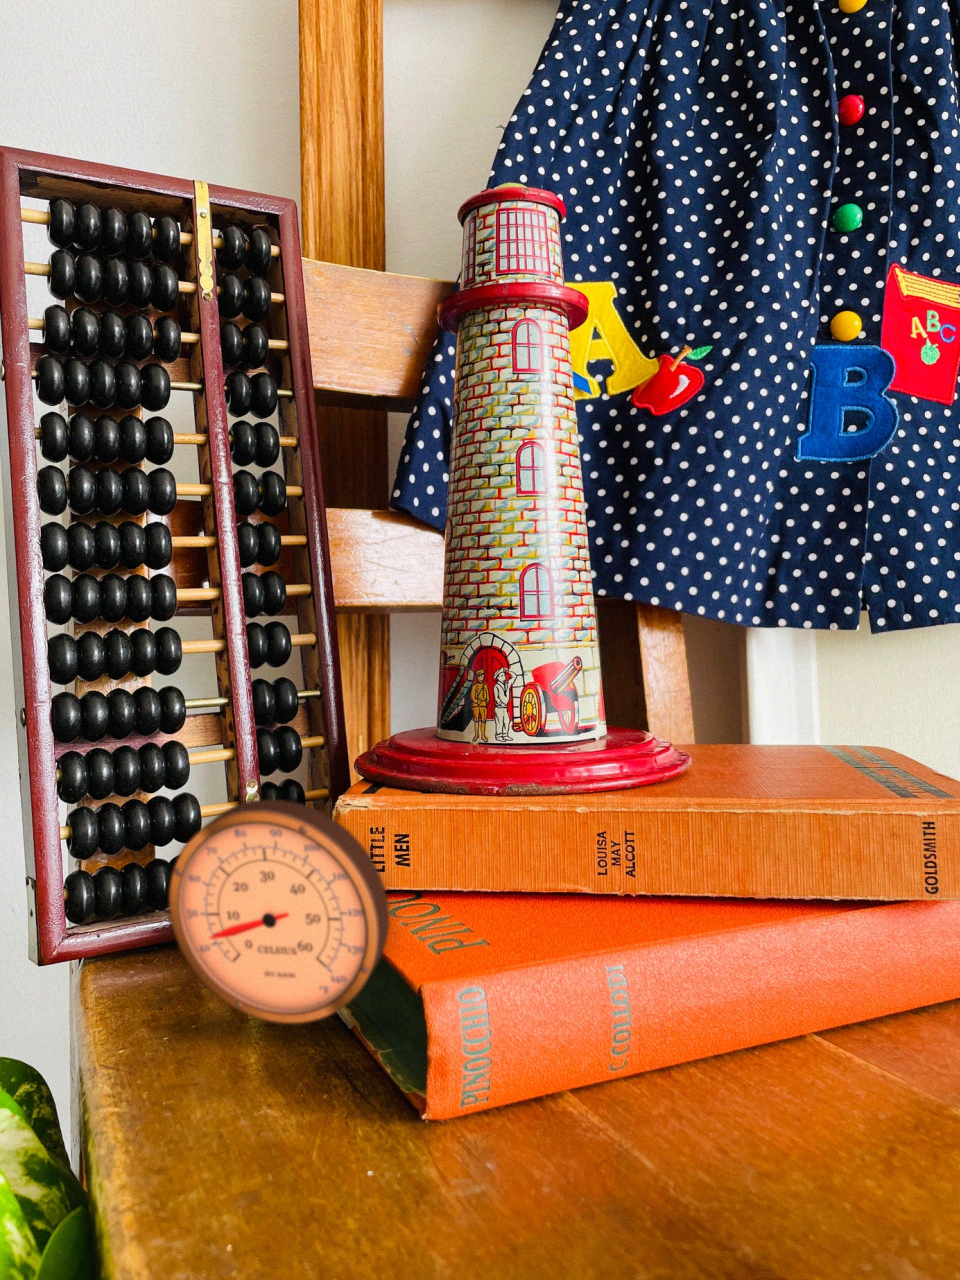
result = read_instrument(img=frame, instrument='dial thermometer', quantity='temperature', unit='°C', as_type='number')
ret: 6 °C
